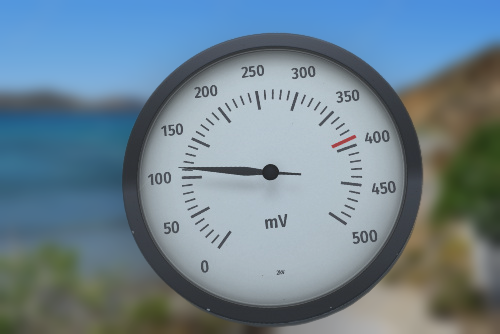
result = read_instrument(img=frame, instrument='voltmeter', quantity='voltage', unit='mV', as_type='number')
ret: 110 mV
